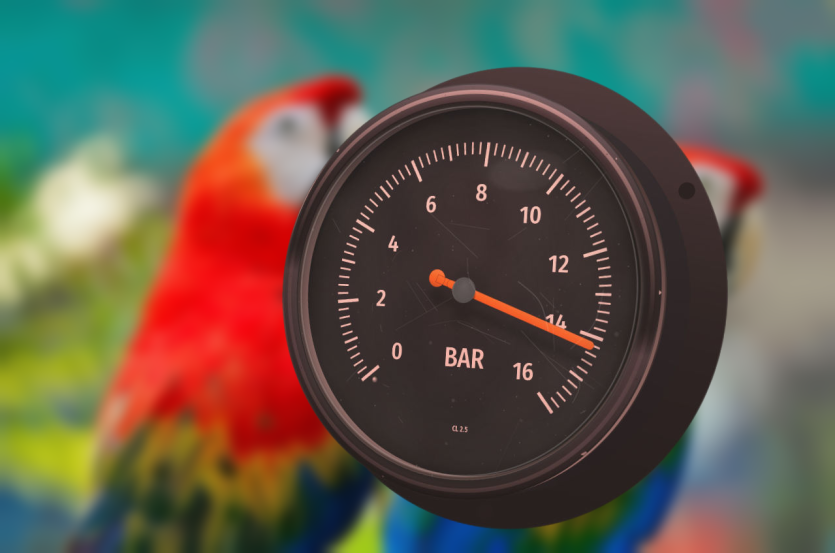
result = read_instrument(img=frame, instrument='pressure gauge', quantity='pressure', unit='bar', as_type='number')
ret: 14.2 bar
